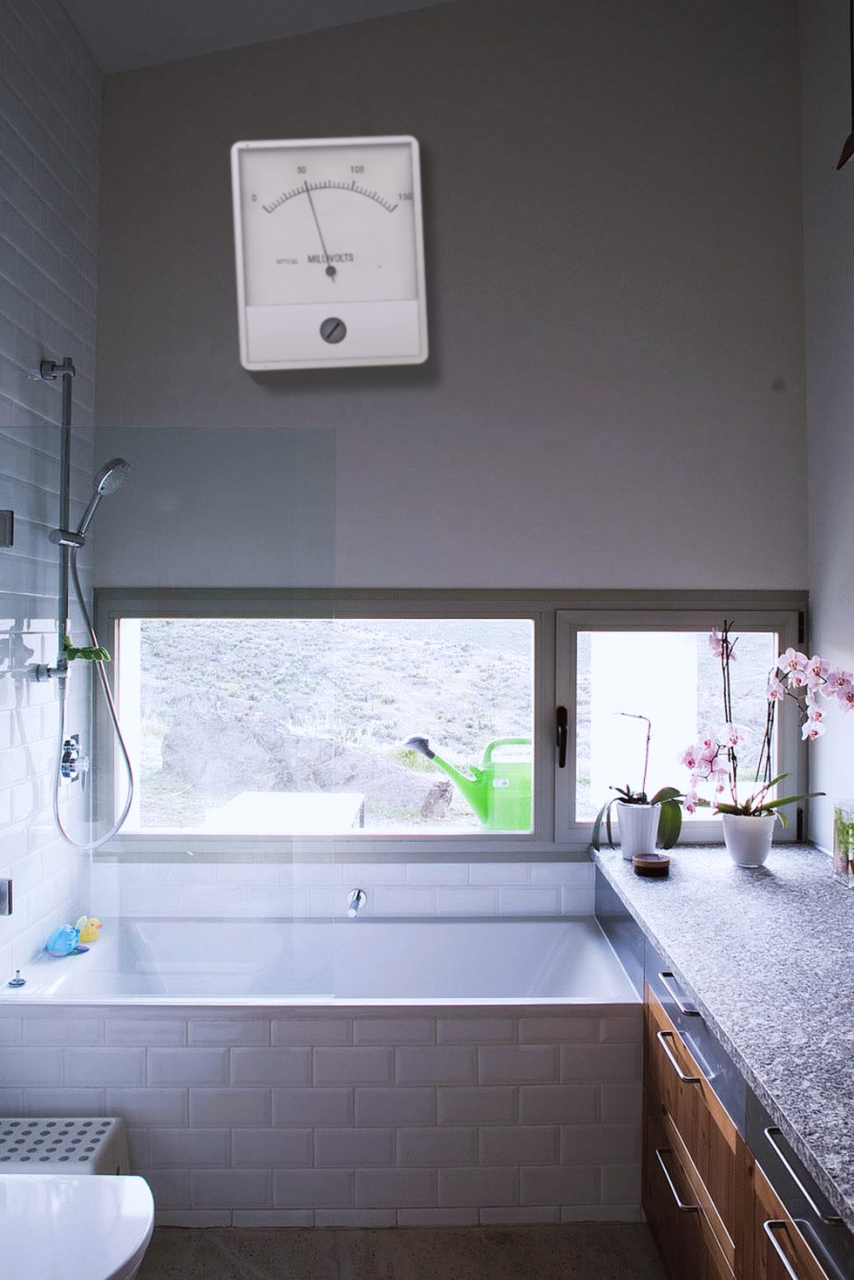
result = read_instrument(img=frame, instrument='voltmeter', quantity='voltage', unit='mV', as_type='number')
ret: 50 mV
